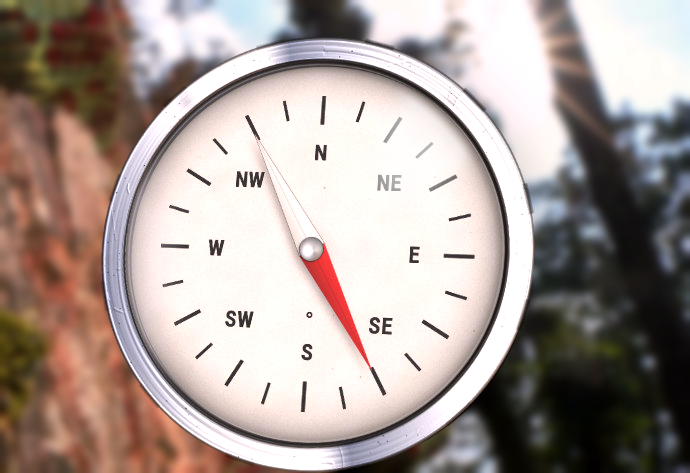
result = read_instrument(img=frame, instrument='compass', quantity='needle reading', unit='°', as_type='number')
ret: 150 °
